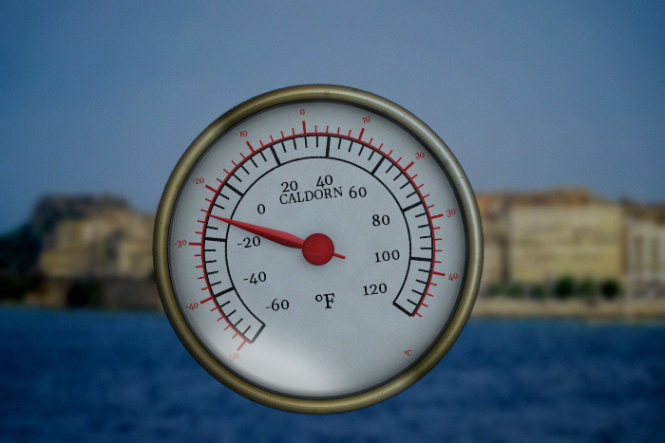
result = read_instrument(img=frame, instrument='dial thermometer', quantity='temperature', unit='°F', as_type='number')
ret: -12 °F
